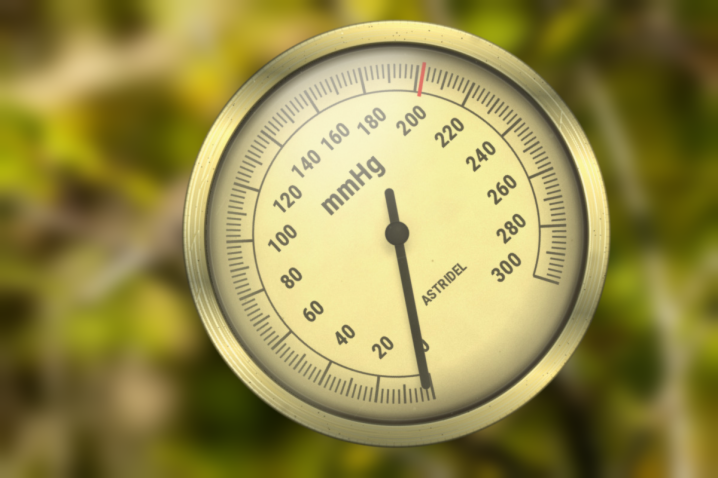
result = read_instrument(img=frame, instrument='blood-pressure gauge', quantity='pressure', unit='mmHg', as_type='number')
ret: 2 mmHg
